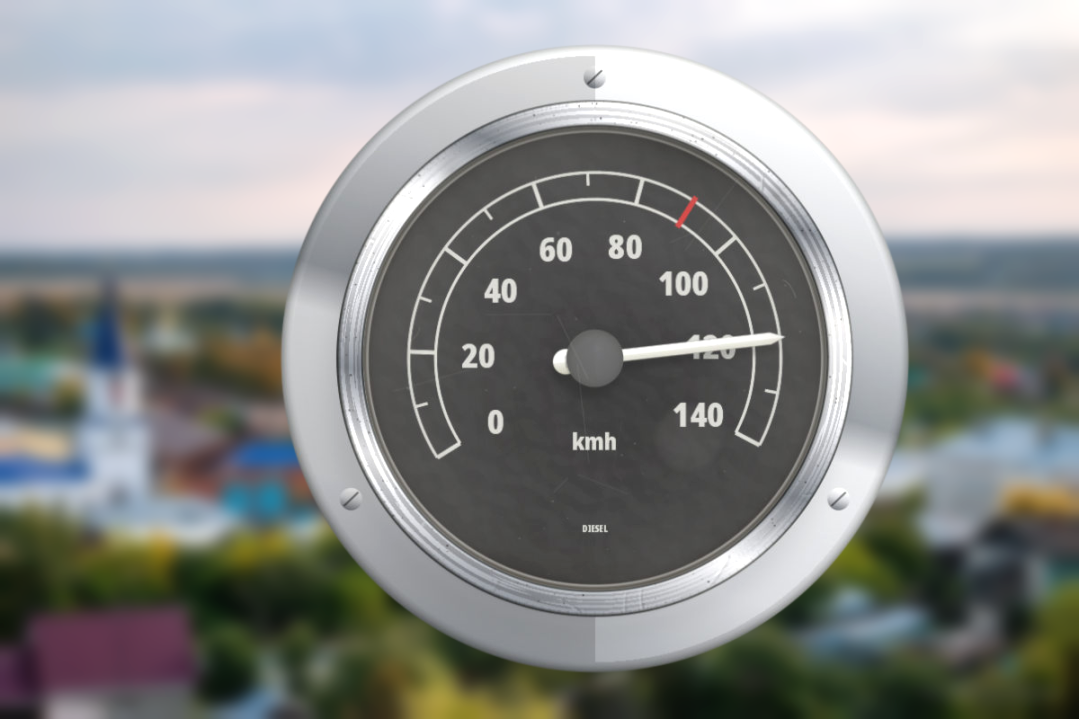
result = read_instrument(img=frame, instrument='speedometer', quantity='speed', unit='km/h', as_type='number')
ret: 120 km/h
